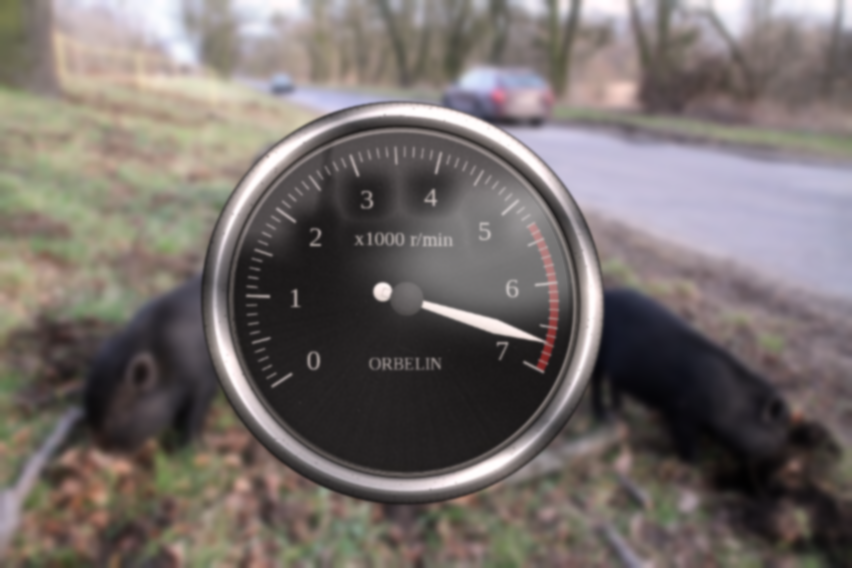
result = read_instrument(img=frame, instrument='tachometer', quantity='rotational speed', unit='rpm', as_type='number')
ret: 6700 rpm
